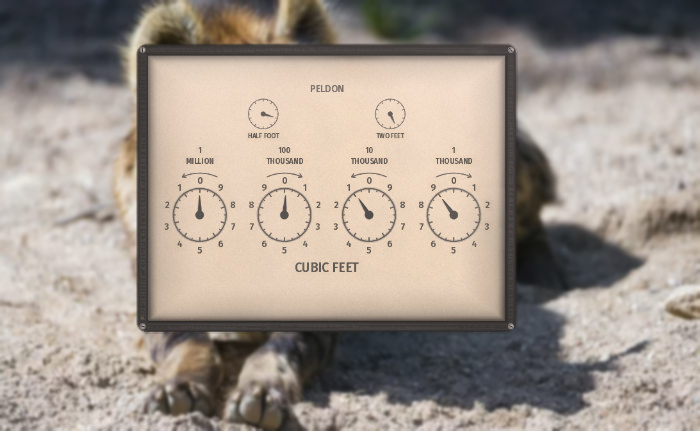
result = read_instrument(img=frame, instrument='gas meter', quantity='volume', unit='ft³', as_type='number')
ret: 900 ft³
